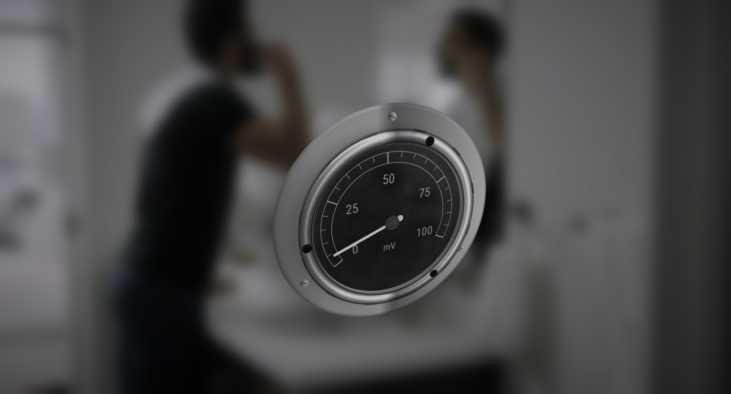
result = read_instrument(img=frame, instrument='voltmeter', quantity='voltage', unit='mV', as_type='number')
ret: 5 mV
